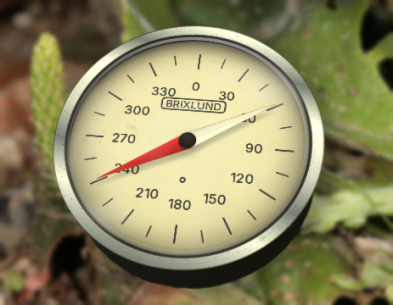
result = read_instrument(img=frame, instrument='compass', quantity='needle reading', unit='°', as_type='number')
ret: 240 °
